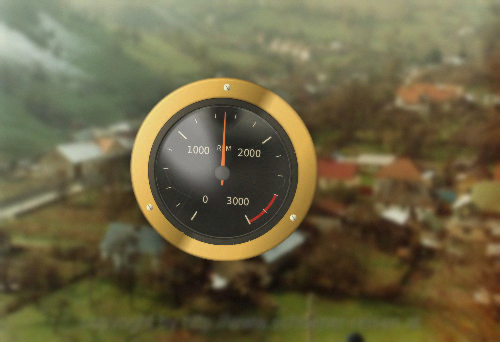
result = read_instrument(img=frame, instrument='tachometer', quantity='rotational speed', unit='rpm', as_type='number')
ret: 1500 rpm
